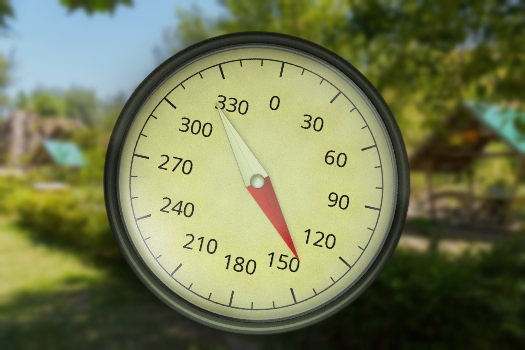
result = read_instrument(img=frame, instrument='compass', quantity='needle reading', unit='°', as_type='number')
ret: 140 °
